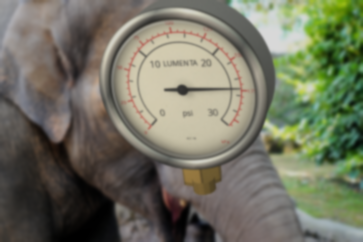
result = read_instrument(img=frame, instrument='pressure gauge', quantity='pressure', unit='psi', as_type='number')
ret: 25 psi
